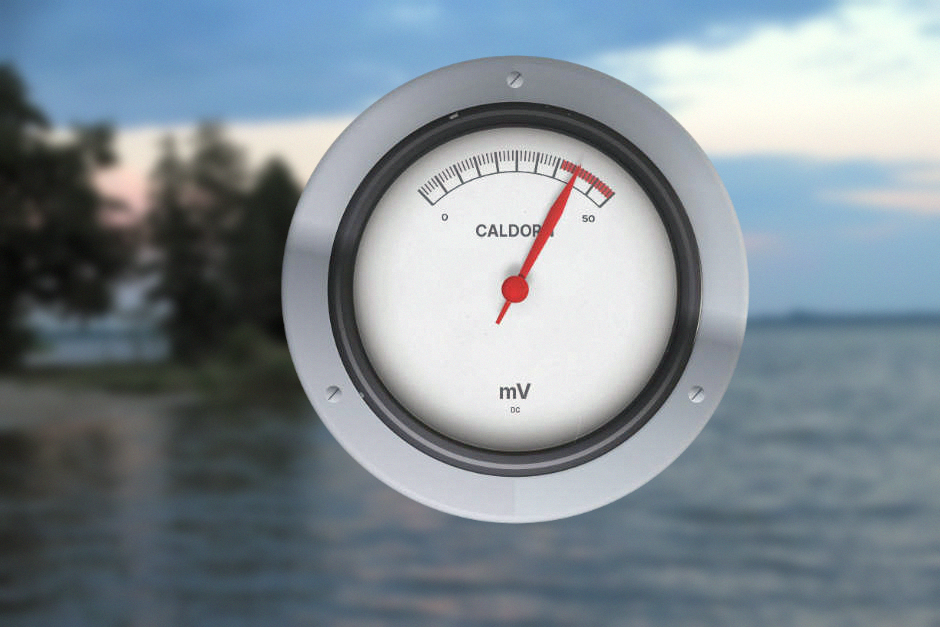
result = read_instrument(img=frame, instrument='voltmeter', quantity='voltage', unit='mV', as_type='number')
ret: 40 mV
